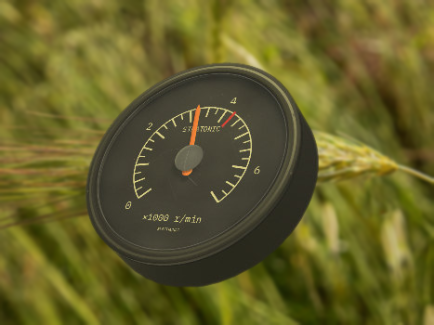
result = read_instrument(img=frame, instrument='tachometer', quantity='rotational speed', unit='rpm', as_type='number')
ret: 3250 rpm
